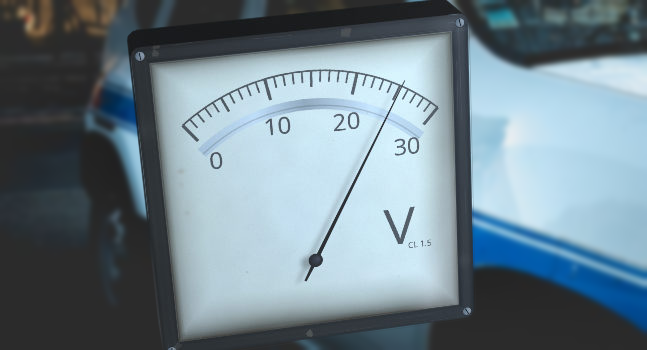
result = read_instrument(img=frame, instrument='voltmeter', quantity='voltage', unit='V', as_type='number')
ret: 25 V
